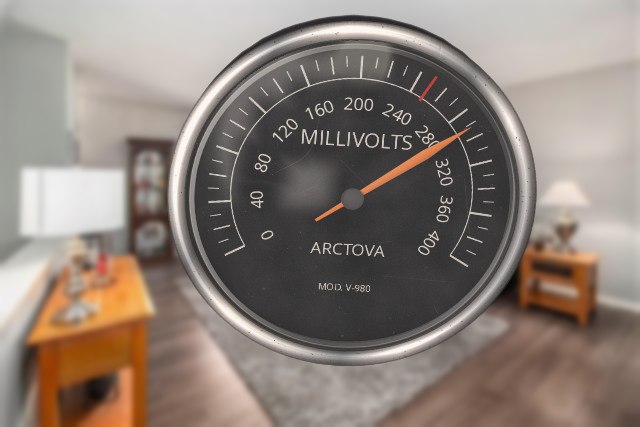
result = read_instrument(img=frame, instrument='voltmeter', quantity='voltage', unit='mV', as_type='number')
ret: 290 mV
